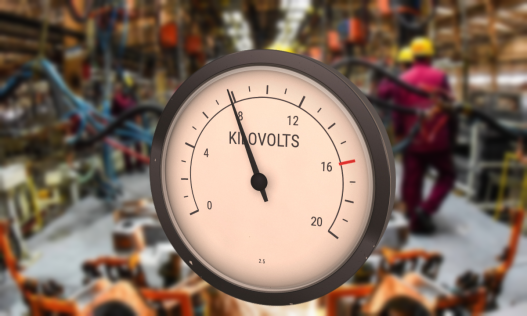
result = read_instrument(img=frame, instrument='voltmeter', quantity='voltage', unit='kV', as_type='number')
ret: 8 kV
